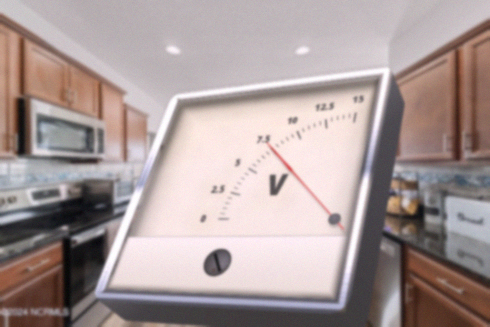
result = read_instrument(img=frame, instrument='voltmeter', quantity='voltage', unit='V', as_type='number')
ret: 7.5 V
